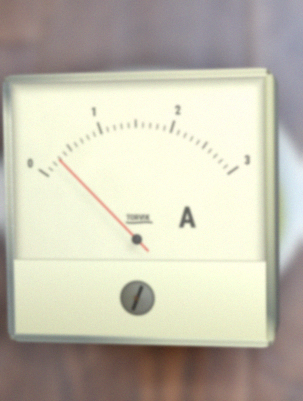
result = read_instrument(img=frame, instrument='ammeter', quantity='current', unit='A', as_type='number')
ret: 0.3 A
